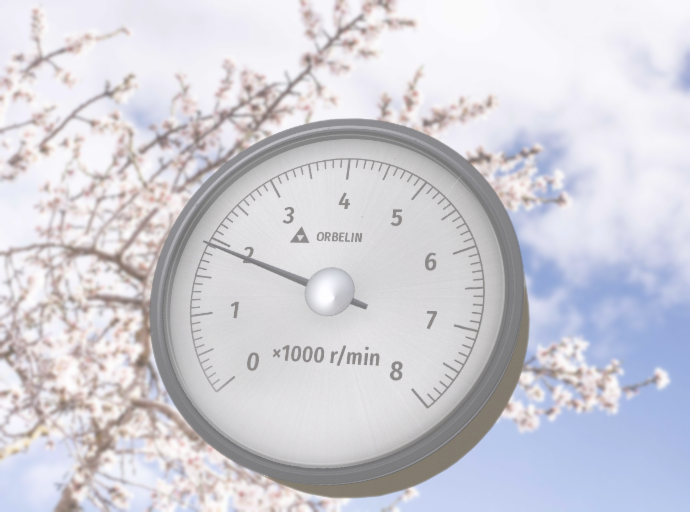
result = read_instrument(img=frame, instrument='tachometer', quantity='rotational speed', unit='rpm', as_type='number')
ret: 1900 rpm
